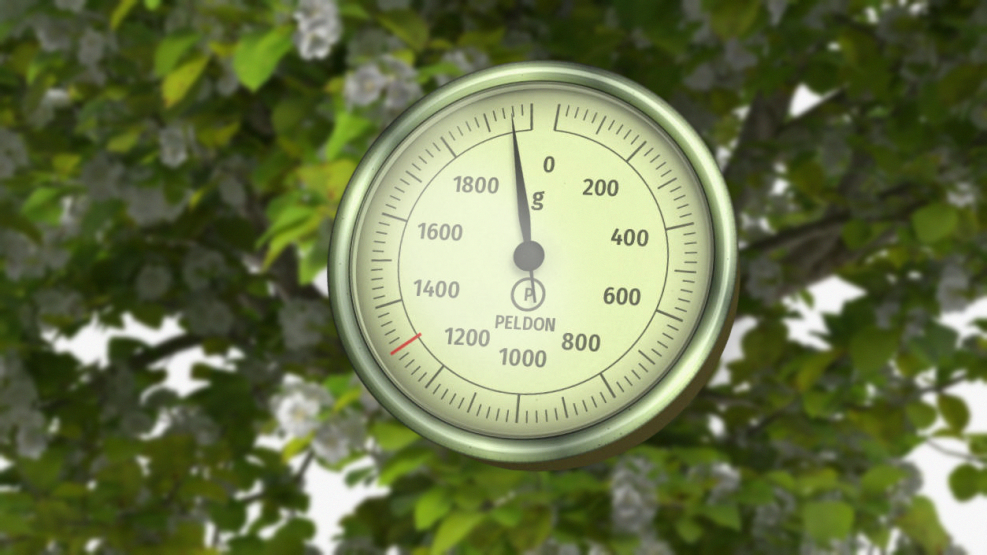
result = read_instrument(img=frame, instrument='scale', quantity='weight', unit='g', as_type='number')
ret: 1960 g
